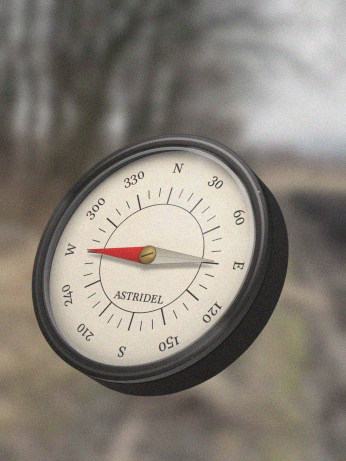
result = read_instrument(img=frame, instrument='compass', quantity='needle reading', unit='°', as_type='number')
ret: 270 °
